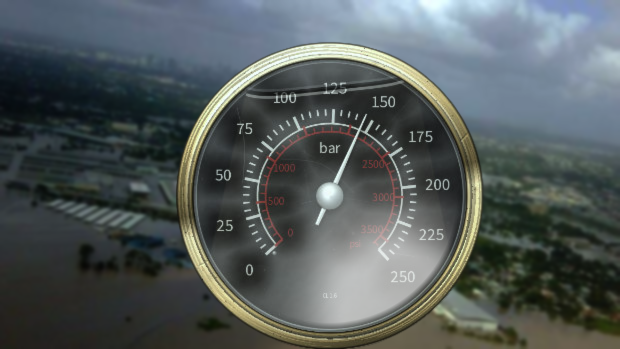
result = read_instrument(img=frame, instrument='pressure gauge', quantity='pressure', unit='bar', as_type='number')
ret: 145 bar
